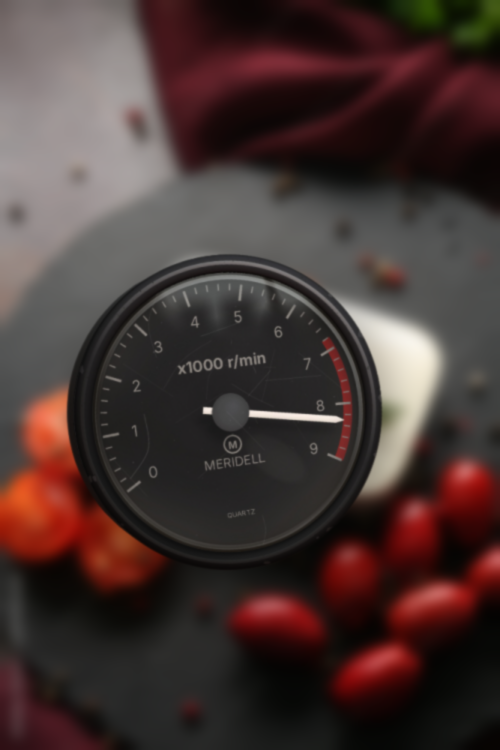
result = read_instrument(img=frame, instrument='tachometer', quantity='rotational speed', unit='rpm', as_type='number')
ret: 8300 rpm
